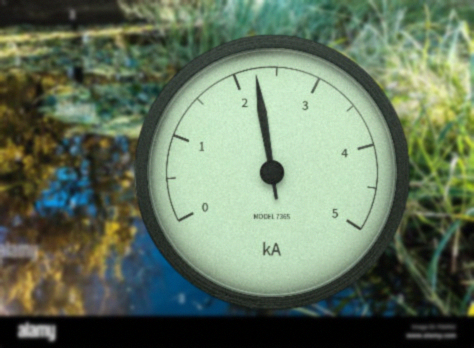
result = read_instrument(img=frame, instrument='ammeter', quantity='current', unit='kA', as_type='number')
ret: 2.25 kA
